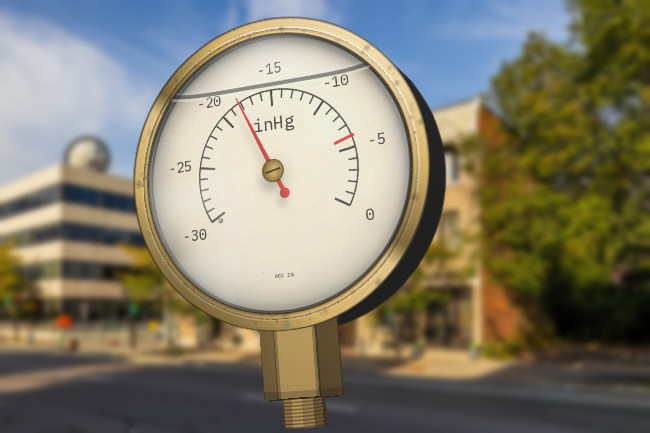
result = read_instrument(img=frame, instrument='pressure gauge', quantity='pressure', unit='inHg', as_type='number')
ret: -18 inHg
